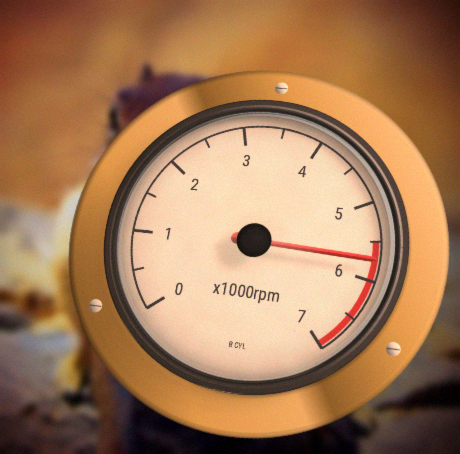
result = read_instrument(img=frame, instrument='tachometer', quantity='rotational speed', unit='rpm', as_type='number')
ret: 5750 rpm
